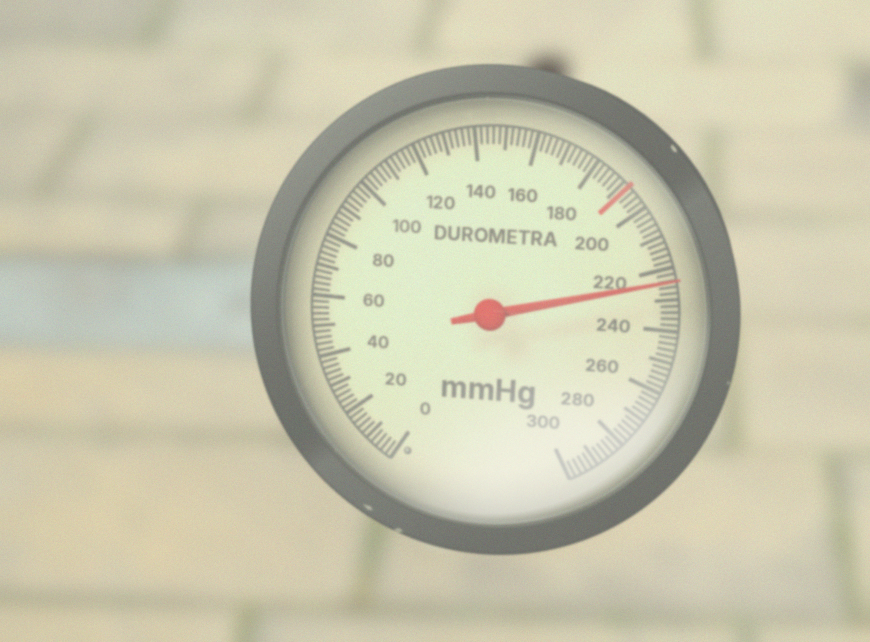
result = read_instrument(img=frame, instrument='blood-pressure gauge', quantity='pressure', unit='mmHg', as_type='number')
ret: 224 mmHg
